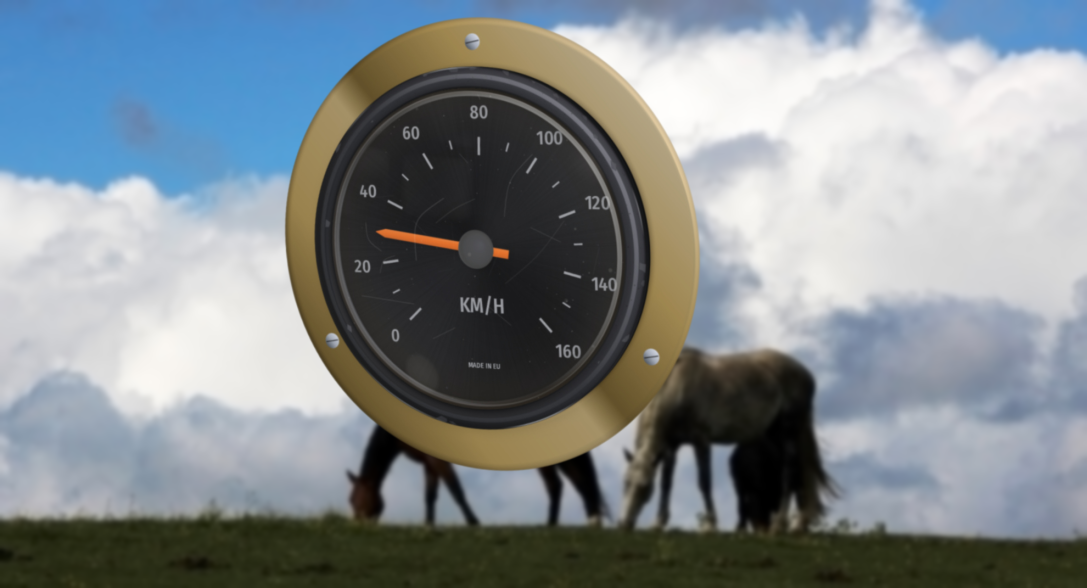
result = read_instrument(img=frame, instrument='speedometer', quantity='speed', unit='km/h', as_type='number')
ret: 30 km/h
